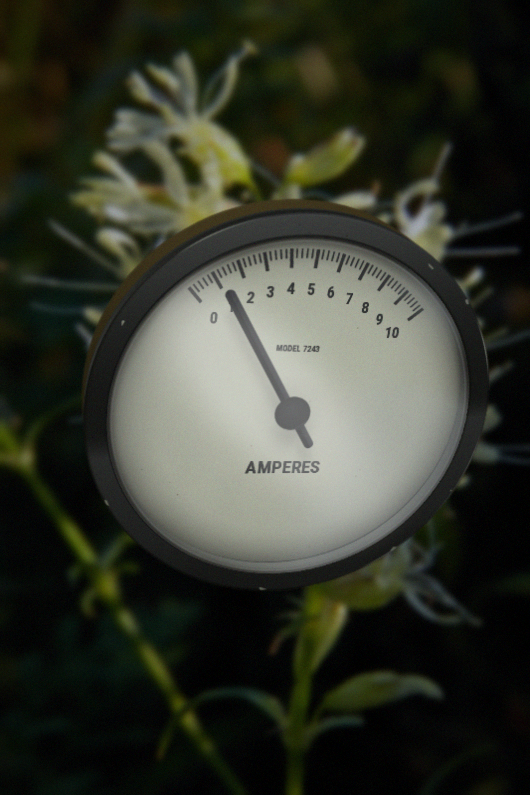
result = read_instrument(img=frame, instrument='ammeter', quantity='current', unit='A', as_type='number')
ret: 1.2 A
